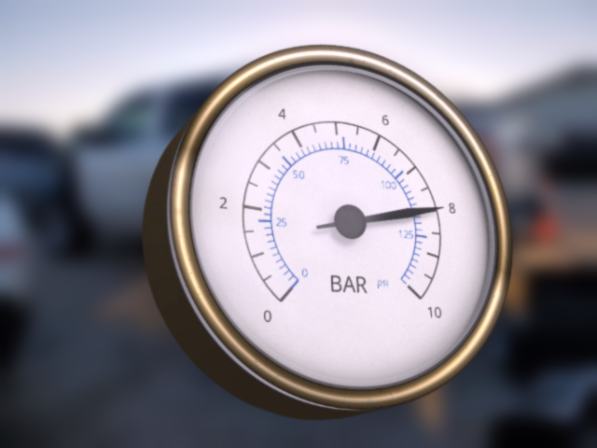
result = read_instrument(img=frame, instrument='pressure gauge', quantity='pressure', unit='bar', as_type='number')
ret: 8 bar
